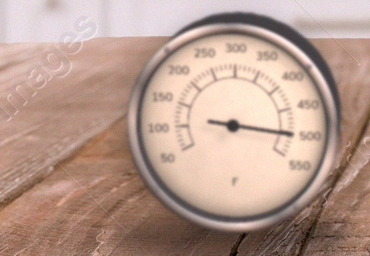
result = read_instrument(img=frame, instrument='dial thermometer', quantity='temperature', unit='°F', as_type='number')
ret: 500 °F
